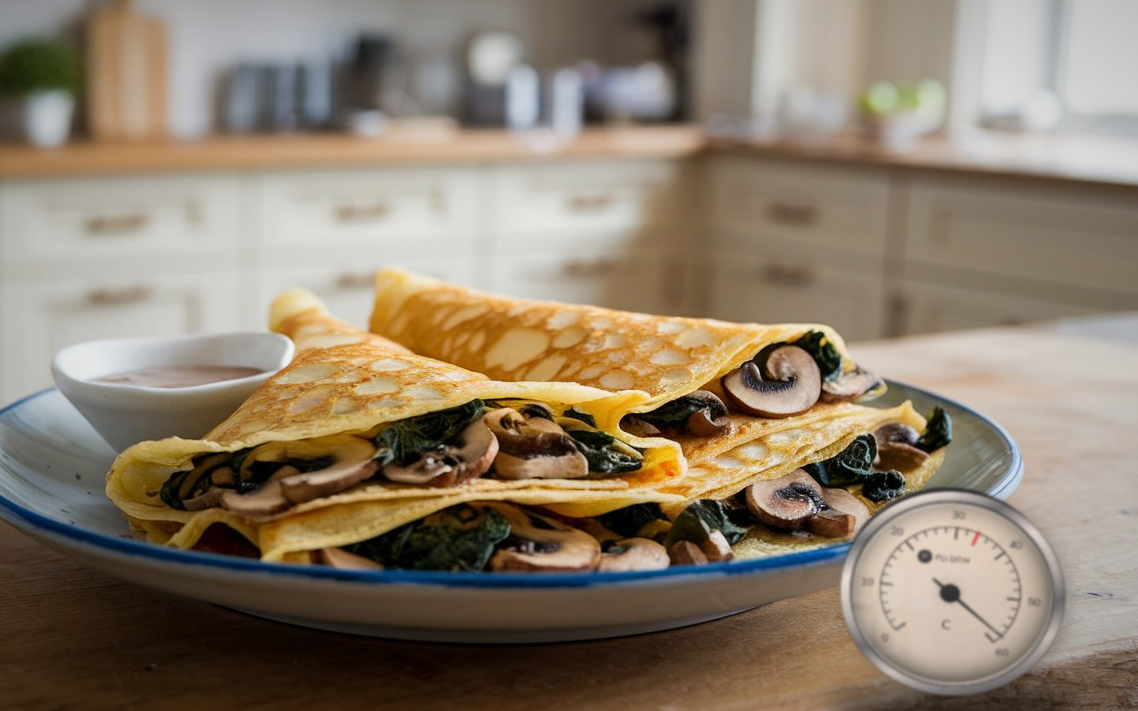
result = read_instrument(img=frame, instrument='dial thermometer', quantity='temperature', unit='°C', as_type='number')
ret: 58 °C
